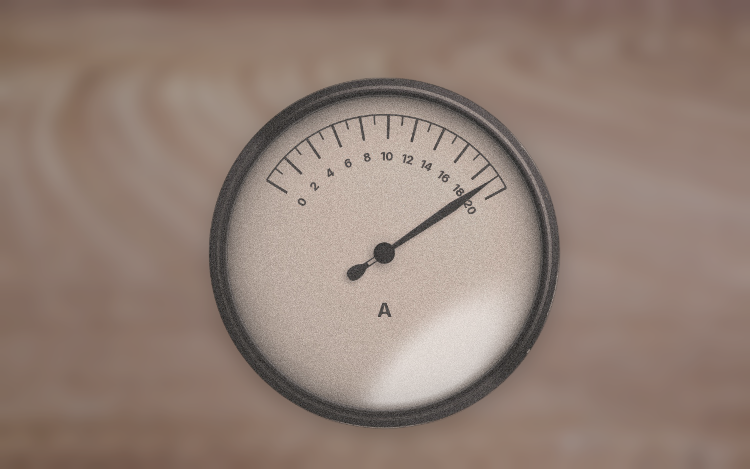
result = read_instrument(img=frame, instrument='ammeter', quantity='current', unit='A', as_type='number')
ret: 19 A
